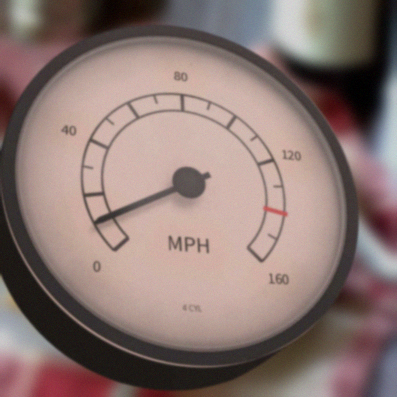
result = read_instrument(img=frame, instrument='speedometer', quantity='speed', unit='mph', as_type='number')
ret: 10 mph
